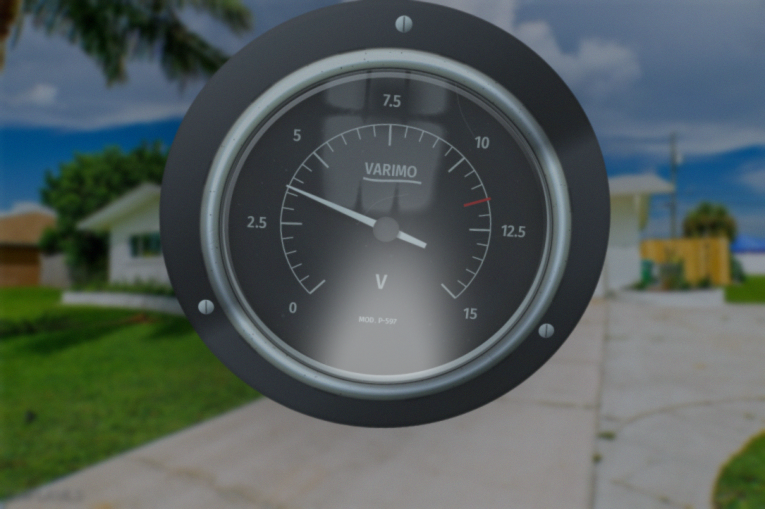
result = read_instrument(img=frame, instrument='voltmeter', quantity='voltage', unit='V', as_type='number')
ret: 3.75 V
